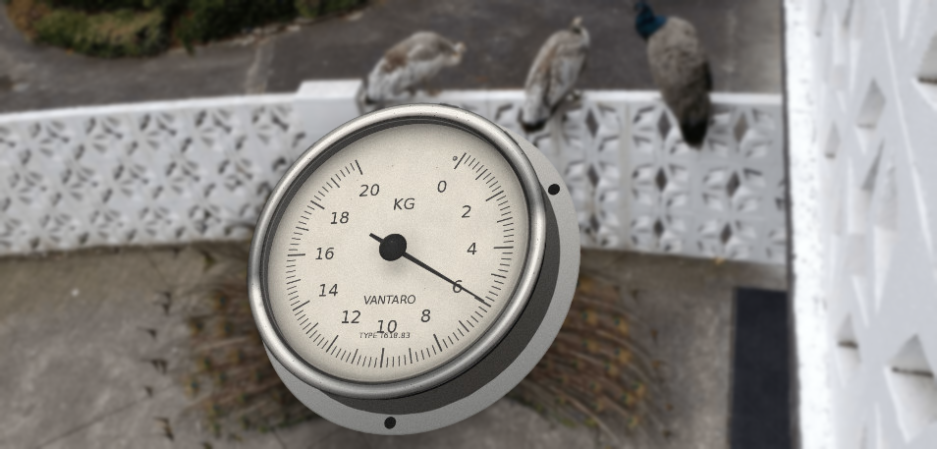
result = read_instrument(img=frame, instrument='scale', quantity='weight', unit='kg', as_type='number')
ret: 6 kg
